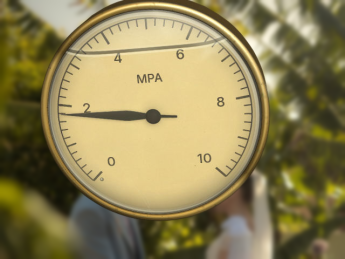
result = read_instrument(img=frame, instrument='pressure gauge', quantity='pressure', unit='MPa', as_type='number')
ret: 1.8 MPa
